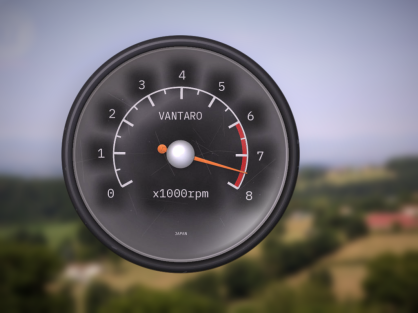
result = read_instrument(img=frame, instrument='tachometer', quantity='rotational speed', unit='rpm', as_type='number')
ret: 7500 rpm
